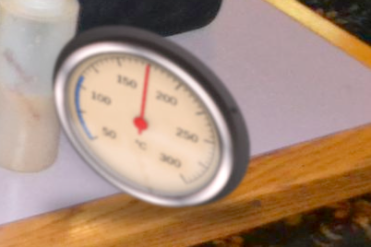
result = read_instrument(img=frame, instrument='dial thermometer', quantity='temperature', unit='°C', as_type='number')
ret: 175 °C
